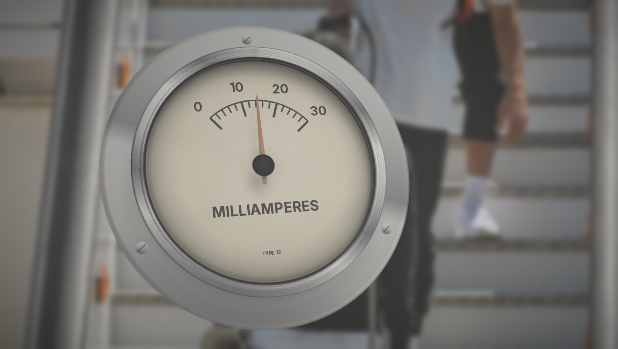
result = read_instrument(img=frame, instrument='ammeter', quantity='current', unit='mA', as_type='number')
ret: 14 mA
